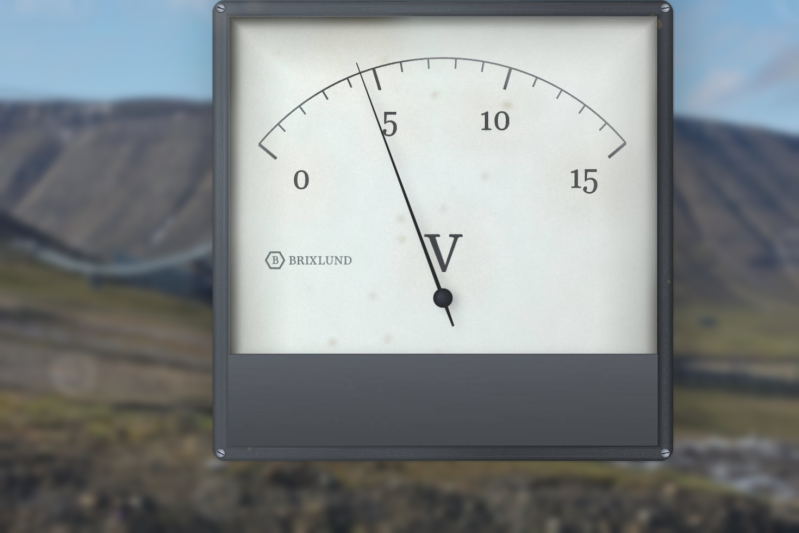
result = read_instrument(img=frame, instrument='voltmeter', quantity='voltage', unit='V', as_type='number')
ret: 4.5 V
